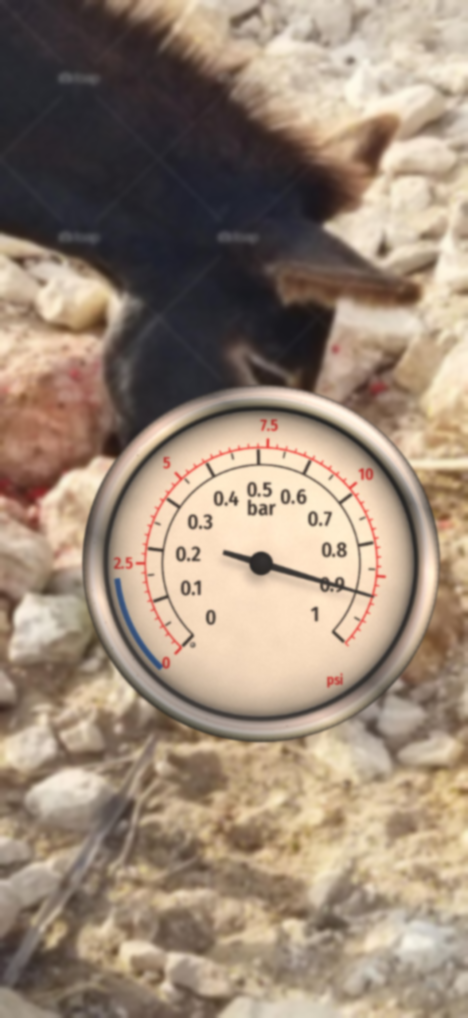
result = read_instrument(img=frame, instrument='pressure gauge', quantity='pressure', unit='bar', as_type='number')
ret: 0.9 bar
